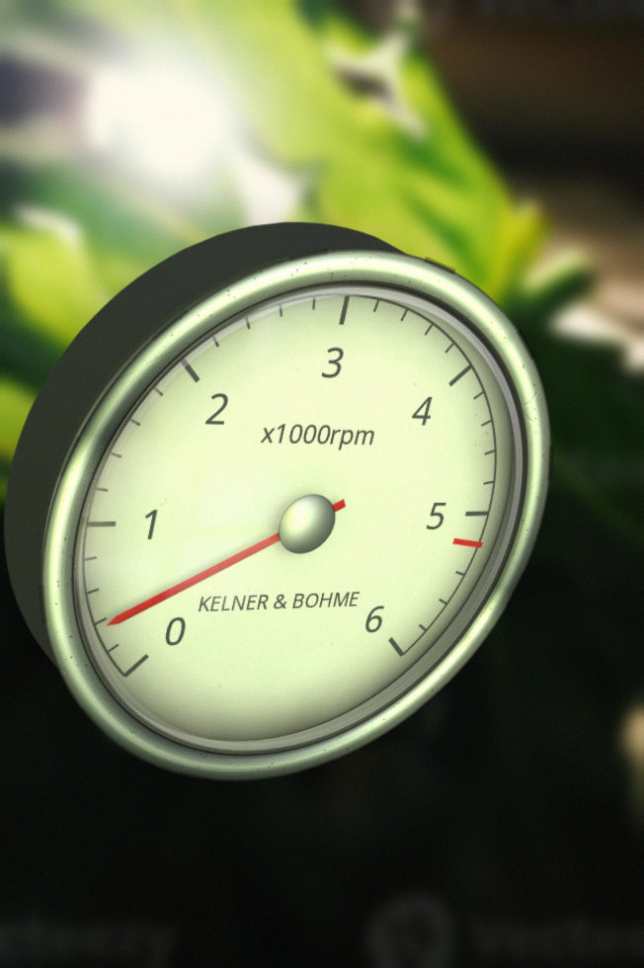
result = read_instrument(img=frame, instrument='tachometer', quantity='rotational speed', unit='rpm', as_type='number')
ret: 400 rpm
